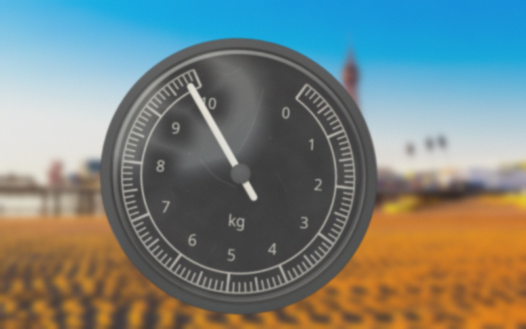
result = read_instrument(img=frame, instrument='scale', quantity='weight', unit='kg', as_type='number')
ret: 9.8 kg
